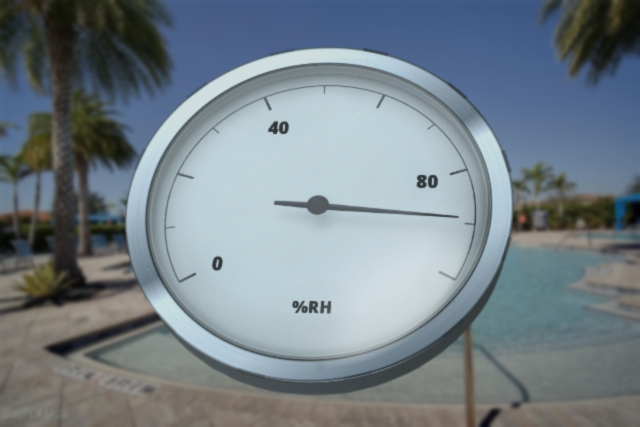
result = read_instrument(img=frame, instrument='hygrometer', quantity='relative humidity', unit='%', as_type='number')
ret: 90 %
